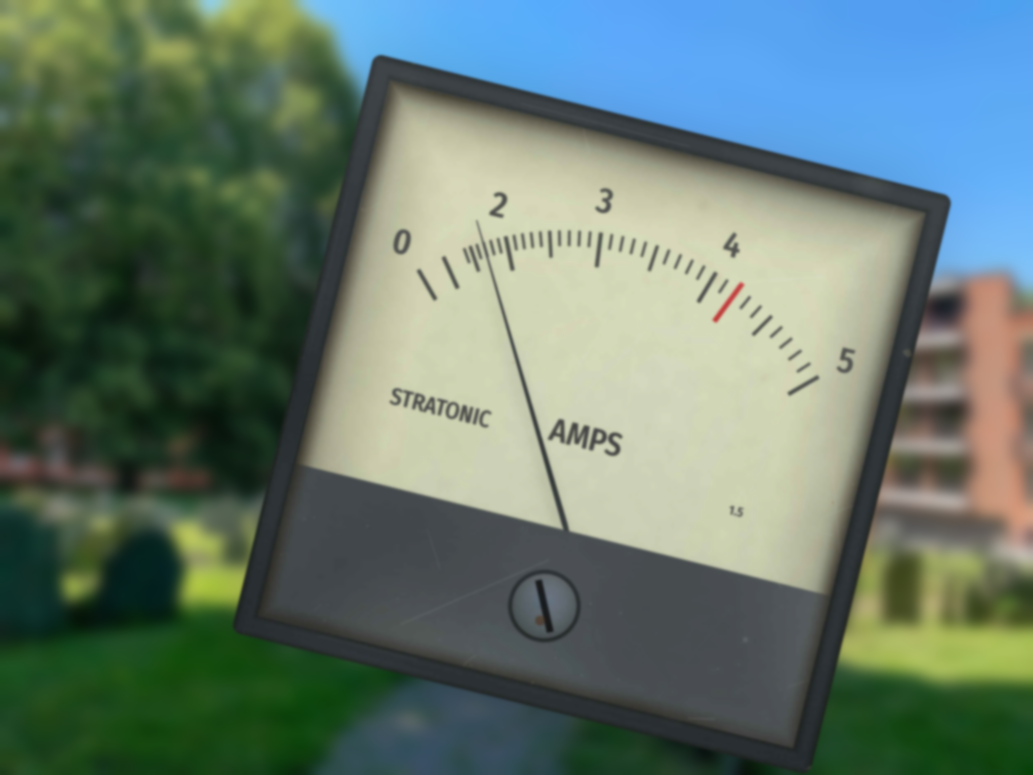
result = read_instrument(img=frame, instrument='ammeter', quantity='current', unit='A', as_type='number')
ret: 1.7 A
